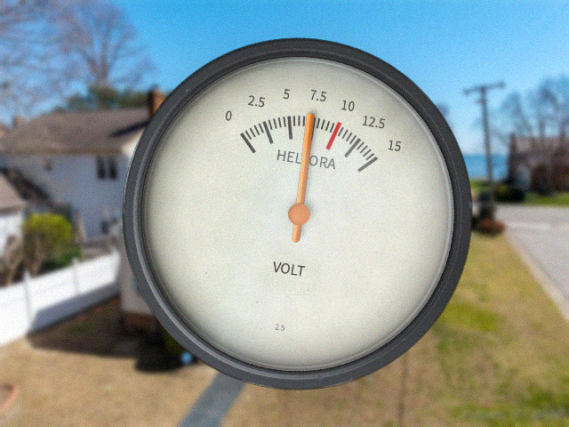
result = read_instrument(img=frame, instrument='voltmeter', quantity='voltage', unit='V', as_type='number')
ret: 7 V
